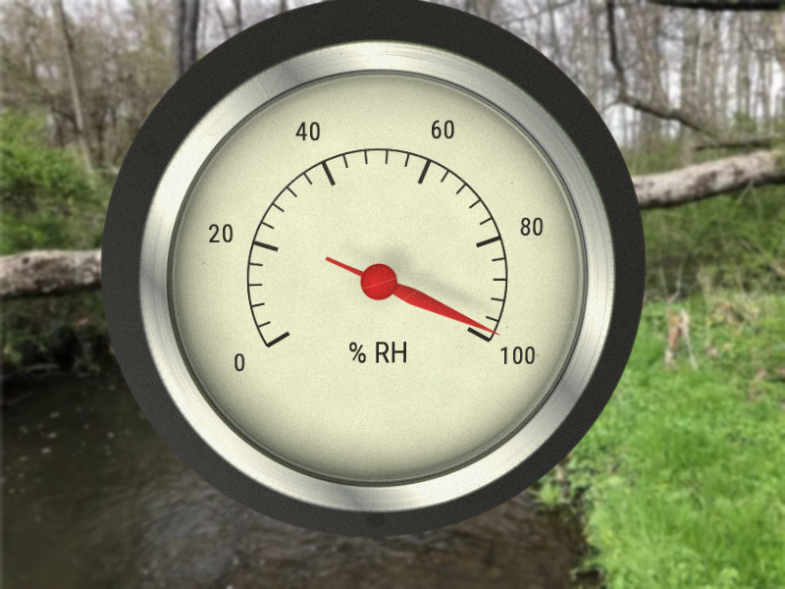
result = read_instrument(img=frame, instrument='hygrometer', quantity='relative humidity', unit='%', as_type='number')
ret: 98 %
